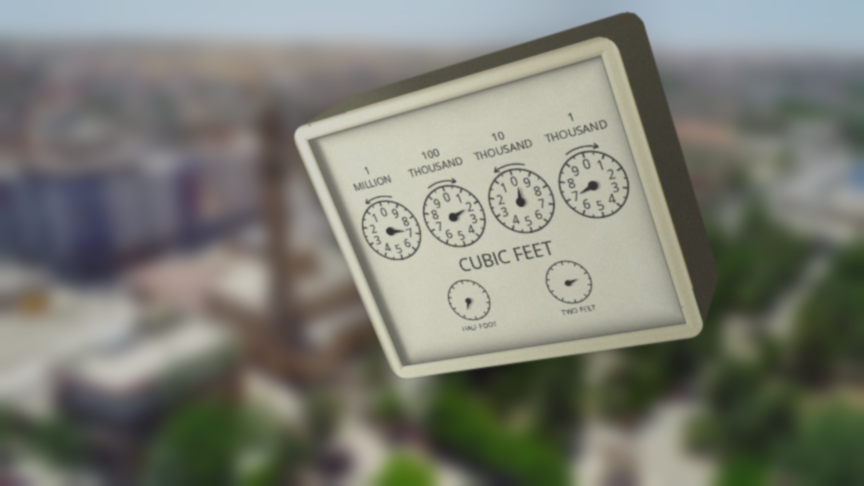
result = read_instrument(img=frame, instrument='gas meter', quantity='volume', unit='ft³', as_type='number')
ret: 719700 ft³
